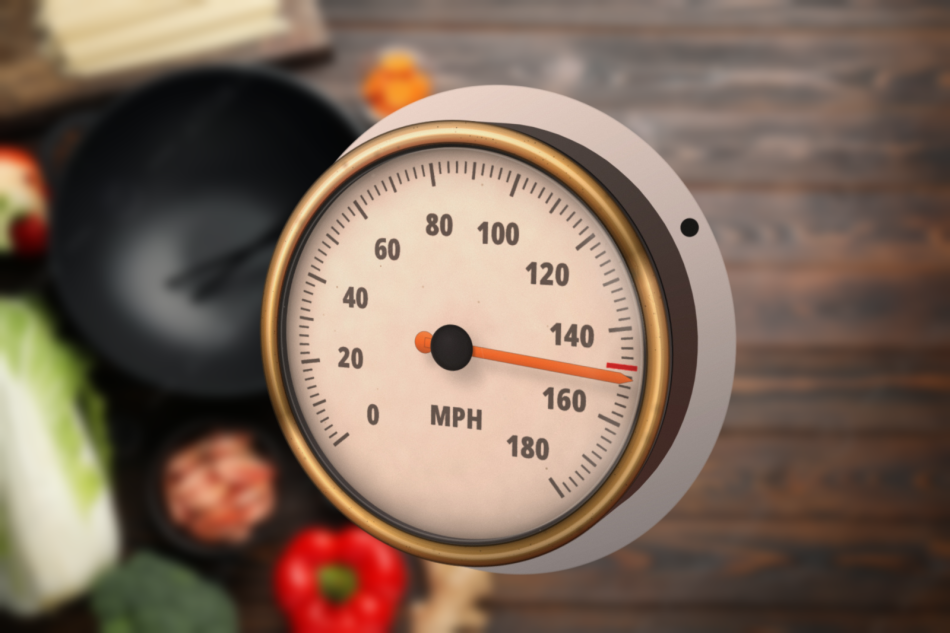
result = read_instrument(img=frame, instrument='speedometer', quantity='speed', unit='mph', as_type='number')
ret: 150 mph
